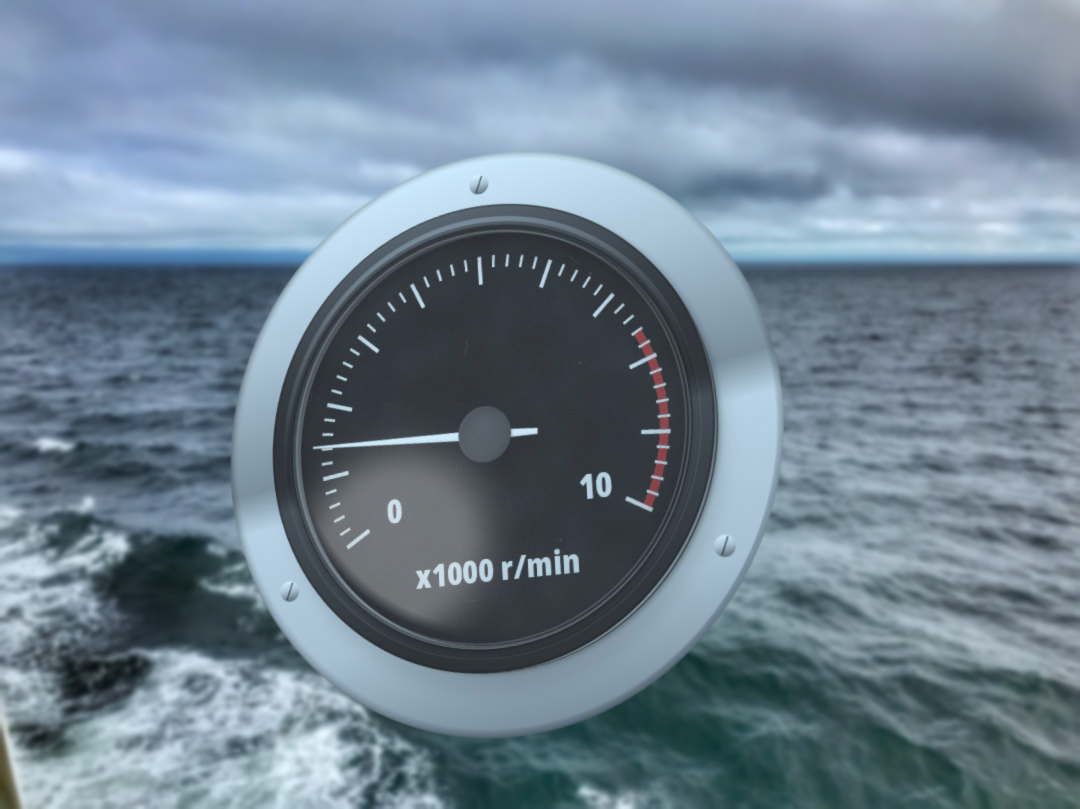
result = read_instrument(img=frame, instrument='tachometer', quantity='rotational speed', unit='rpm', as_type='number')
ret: 1400 rpm
